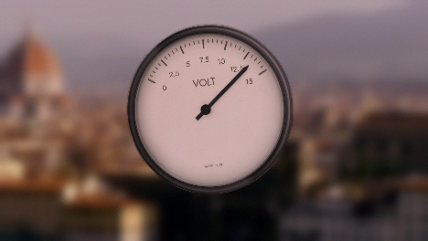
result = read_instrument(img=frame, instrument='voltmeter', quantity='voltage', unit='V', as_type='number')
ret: 13.5 V
